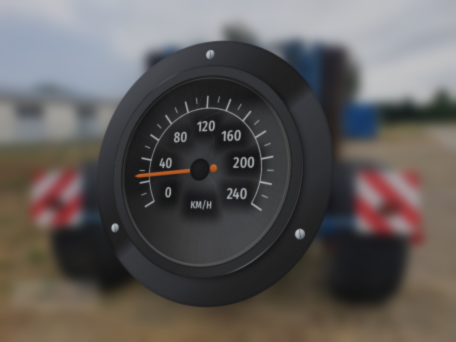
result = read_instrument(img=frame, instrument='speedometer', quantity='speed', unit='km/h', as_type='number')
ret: 25 km/h
